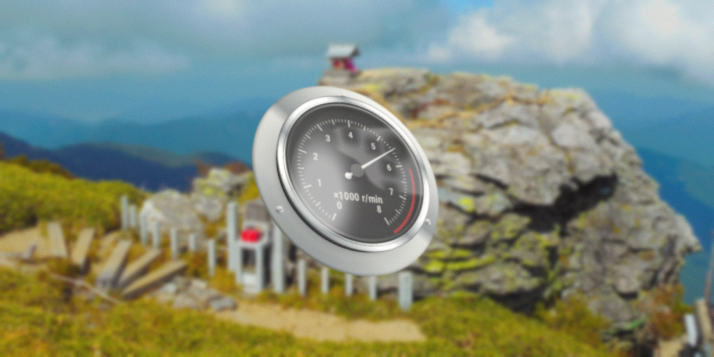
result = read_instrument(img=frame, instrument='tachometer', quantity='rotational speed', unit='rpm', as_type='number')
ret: 5500 rpm
